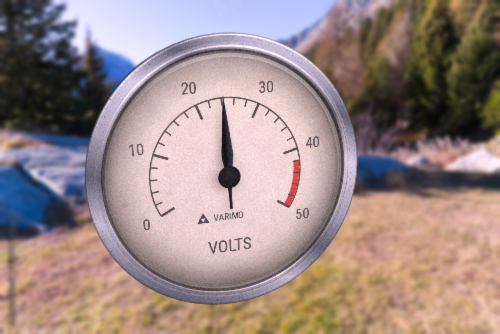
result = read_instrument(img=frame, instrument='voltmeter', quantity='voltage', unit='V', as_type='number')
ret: 24 V
